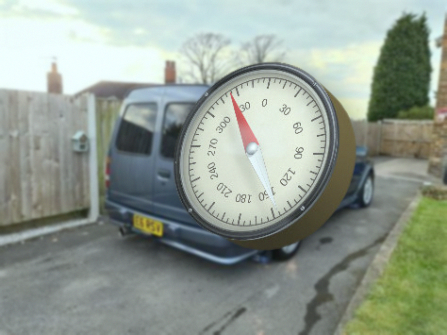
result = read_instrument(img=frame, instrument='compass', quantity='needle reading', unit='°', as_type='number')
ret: 325 °
